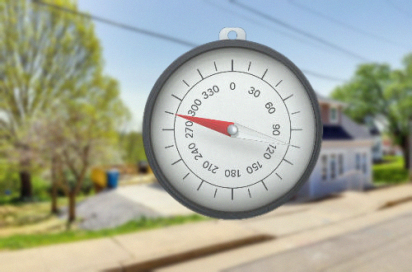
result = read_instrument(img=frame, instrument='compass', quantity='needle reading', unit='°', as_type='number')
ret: 285 °
